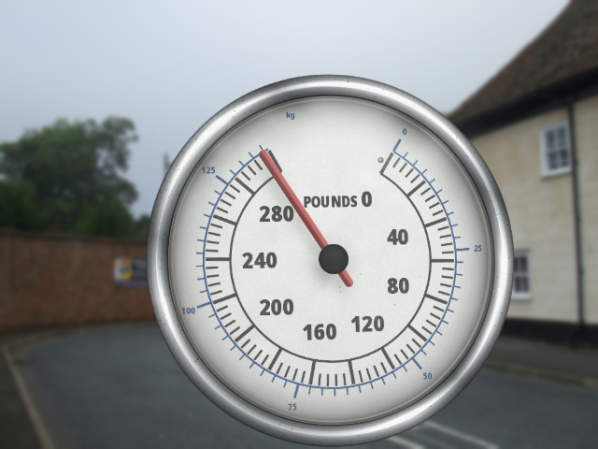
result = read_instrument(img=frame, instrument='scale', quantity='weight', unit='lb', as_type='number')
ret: 296 lb
